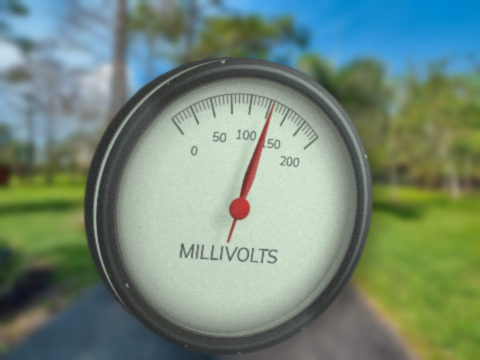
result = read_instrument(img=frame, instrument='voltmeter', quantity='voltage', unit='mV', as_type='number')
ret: 125 mV
